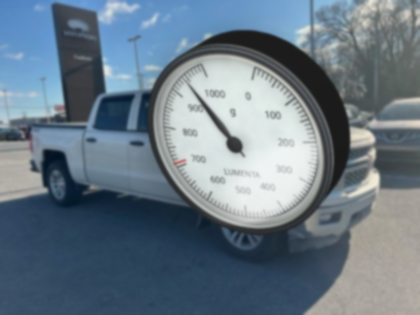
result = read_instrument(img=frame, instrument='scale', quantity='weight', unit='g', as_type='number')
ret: 950 g
